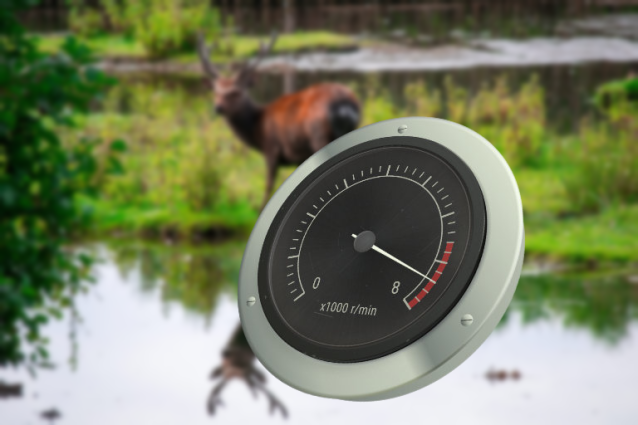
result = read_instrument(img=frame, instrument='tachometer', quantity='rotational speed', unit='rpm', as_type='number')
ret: 7400 rpm
